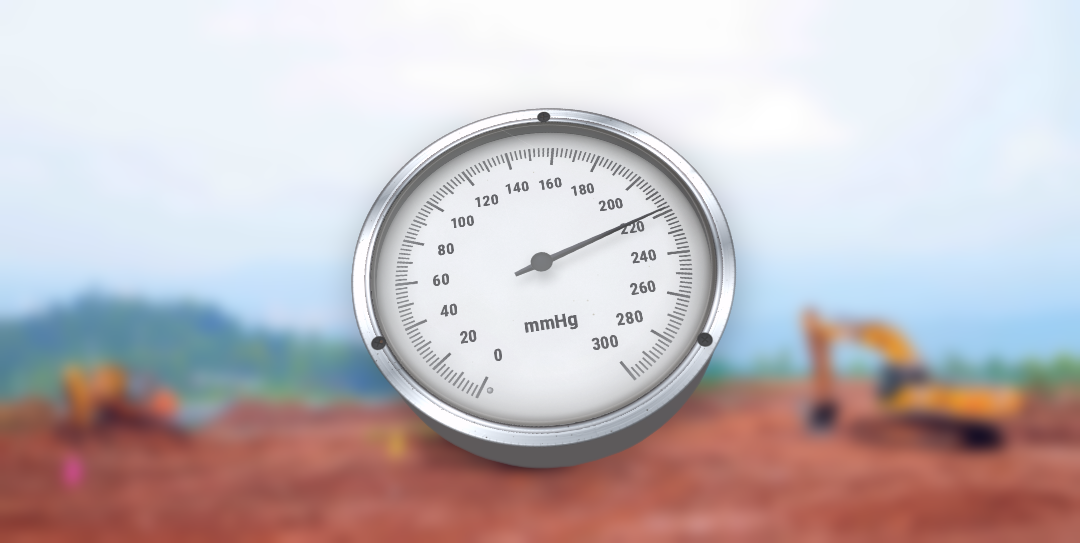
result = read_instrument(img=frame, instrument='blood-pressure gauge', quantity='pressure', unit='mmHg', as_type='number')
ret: 220 mmHg
